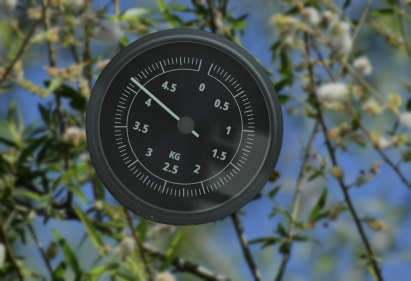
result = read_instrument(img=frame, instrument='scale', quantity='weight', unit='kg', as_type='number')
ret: 4.1 kg
